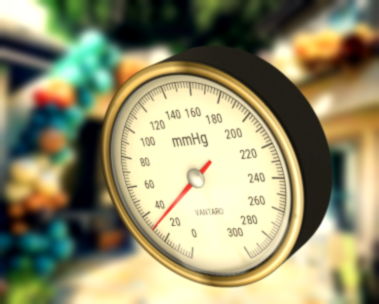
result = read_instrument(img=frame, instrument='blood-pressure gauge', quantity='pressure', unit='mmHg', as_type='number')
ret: 30 mmHg
